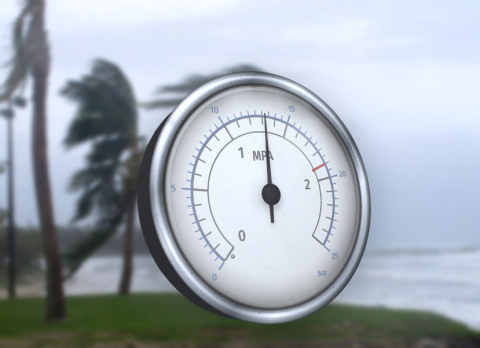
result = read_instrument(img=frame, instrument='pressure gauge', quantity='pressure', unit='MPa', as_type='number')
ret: 1.3 MPa
